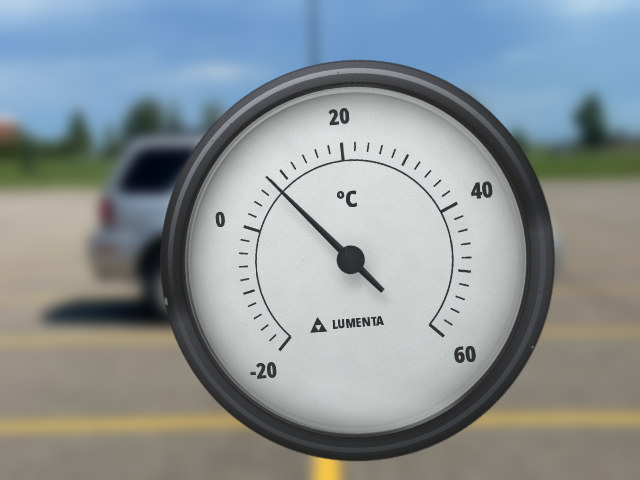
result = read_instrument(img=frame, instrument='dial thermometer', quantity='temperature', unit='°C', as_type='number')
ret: 8 °C
